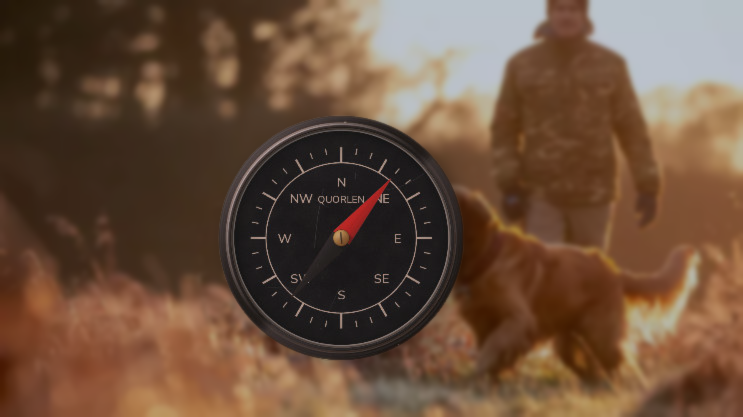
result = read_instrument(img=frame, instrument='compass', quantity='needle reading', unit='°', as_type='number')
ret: 40 °
